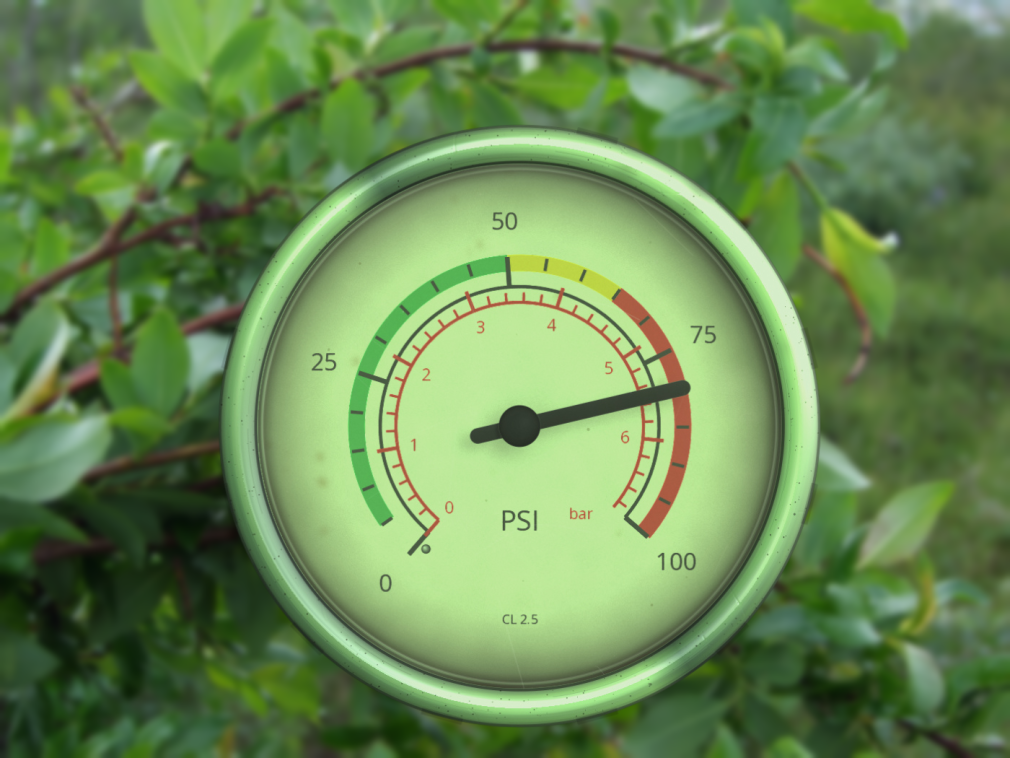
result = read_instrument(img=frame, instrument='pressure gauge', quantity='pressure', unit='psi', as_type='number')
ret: 80 psi
